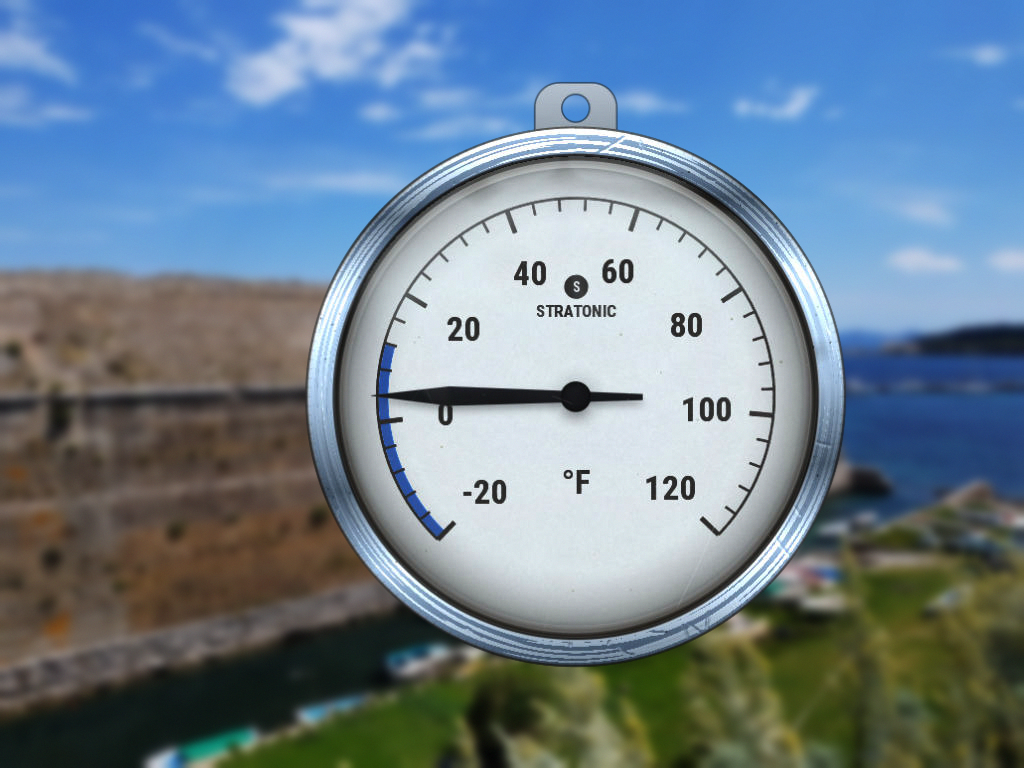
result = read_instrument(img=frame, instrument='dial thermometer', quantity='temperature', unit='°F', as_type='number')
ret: 4 °F
